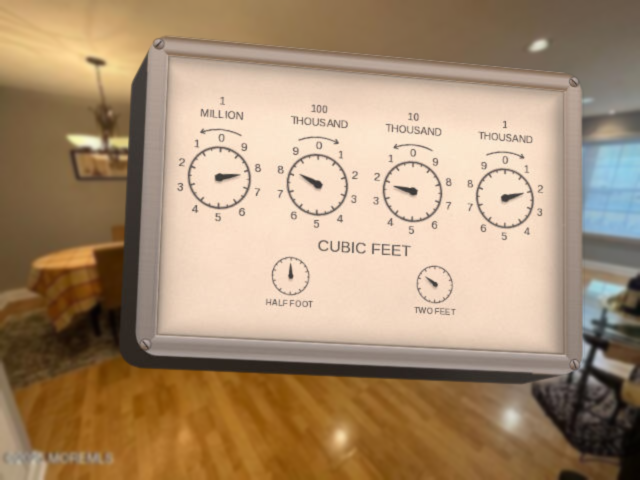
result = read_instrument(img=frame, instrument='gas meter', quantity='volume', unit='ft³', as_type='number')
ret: 782200 ft³
